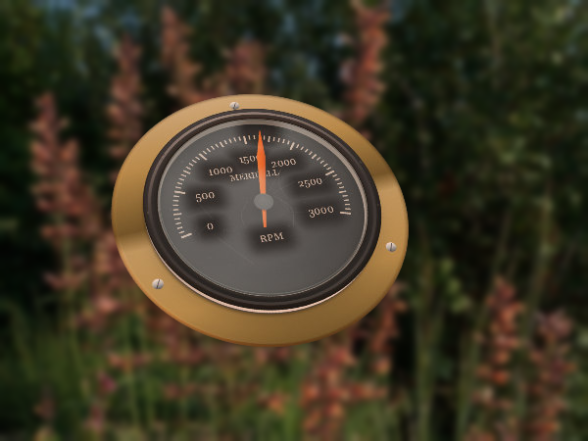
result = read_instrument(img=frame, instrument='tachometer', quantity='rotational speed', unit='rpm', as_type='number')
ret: 1650 rpm
